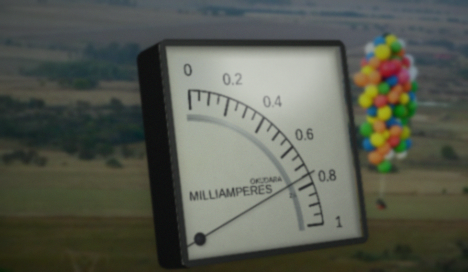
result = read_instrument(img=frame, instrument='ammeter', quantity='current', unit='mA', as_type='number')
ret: 0.75 mA
